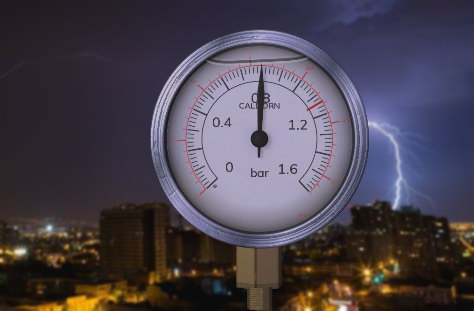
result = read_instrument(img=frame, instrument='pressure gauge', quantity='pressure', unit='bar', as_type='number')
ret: 0.8 bar
